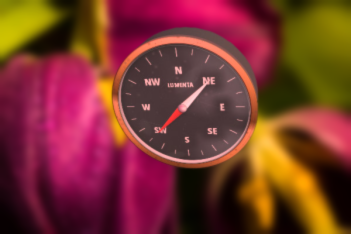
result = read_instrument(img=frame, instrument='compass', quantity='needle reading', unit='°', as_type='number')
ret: 225 °
